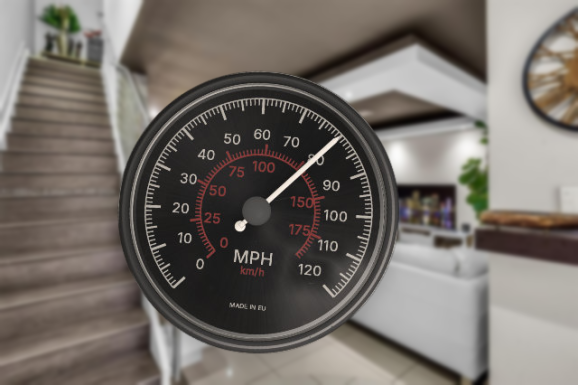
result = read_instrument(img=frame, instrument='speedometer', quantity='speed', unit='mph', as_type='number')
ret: 80 mph
